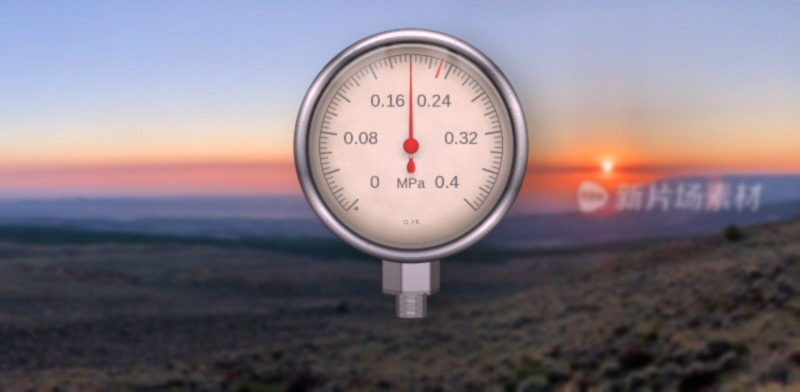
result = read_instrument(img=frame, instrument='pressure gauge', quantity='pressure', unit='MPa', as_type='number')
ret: 0.2 MPa
